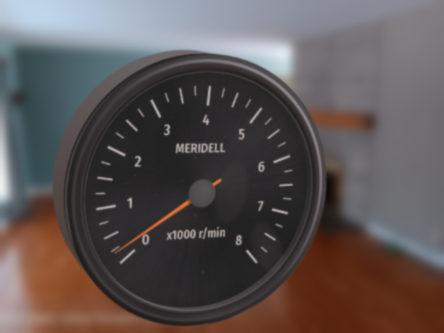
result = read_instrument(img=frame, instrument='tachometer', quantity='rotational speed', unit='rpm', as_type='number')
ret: 250 rpm
